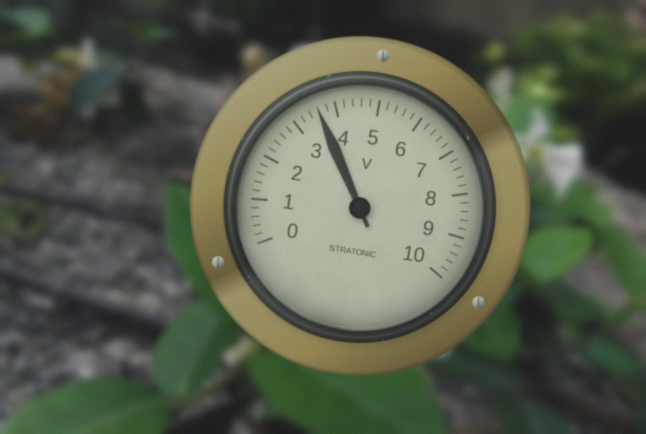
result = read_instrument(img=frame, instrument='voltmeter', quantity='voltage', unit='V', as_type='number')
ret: 3.6 V
